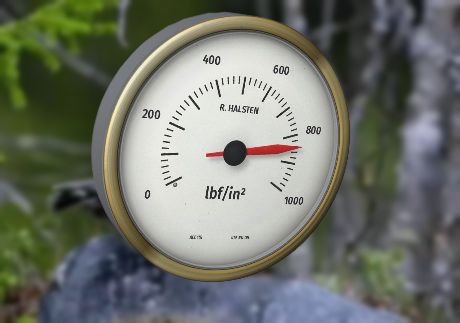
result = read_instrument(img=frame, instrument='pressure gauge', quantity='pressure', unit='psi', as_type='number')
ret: 840 psi
